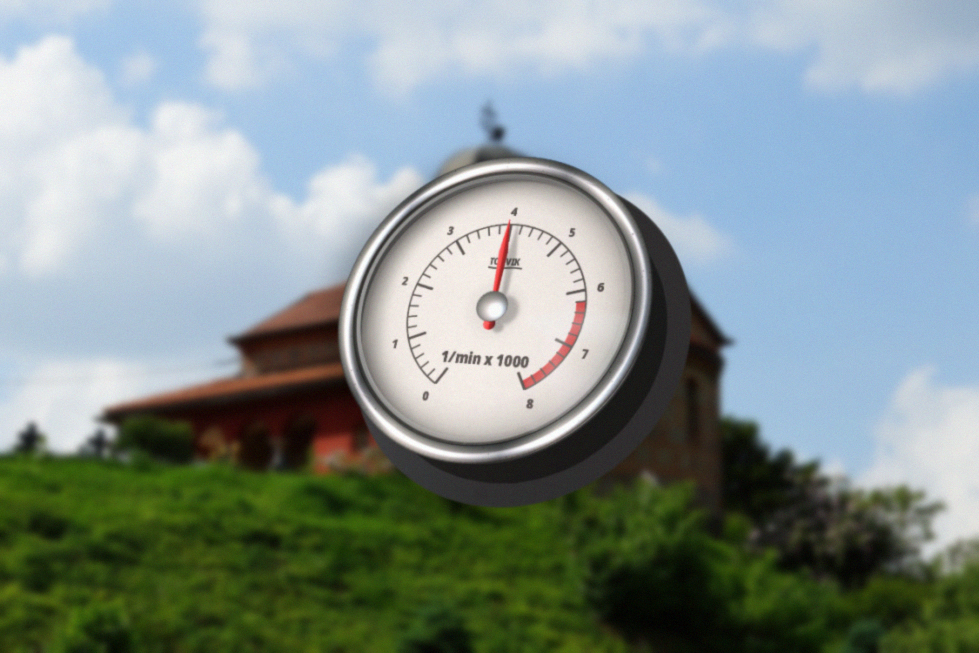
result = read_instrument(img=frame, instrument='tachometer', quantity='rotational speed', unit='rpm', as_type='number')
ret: 4000 rpm
